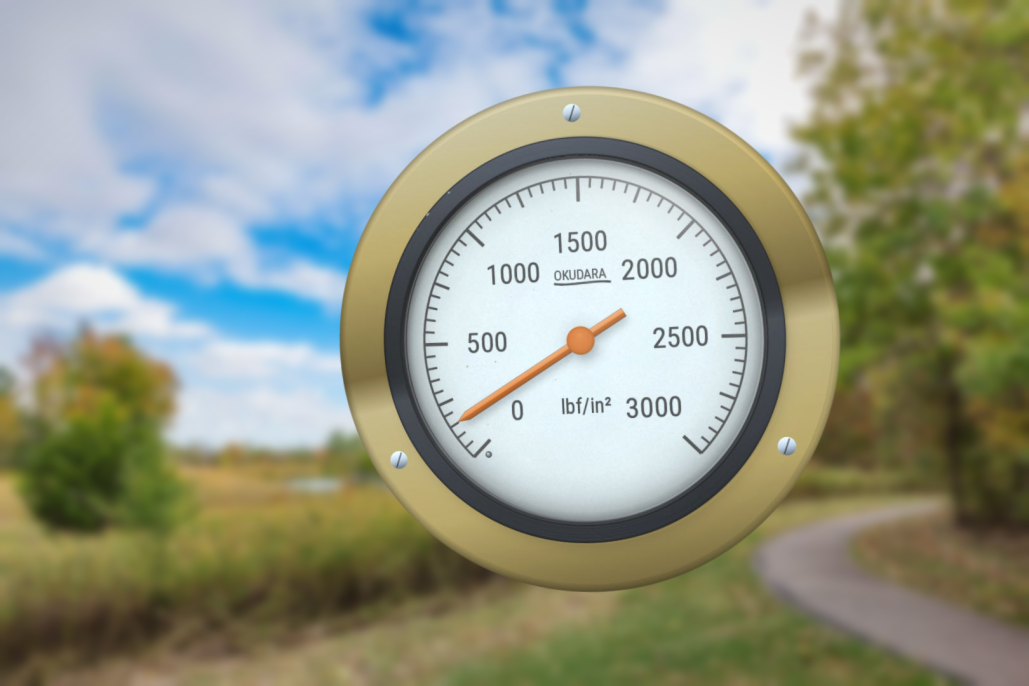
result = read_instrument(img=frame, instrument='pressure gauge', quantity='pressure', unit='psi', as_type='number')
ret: 150 psi
